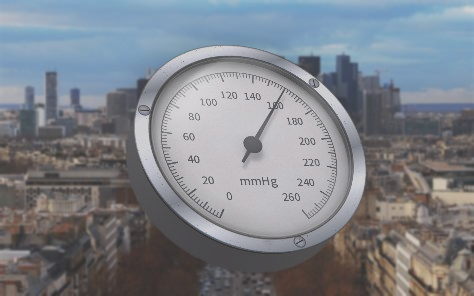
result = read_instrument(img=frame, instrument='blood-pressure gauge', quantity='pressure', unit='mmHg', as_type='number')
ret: 160 mmHg
